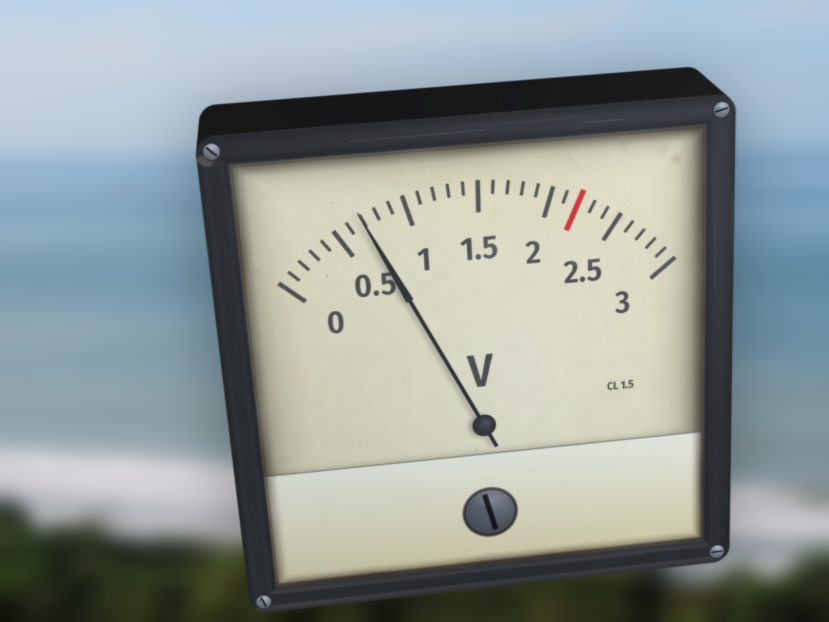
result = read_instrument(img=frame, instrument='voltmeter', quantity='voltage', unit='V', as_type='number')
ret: 0.7 V
